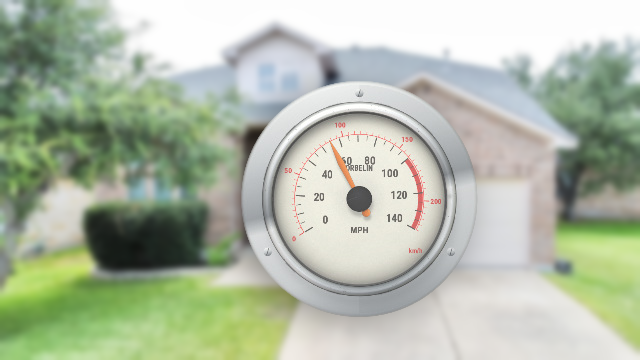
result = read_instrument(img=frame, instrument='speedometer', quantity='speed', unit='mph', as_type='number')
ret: 55 mph
